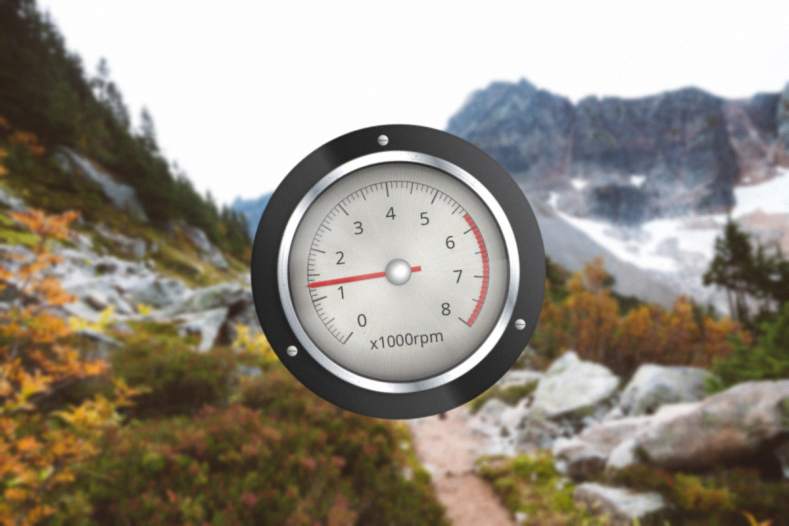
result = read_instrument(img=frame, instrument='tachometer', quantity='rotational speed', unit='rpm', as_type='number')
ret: 1300 rpm
